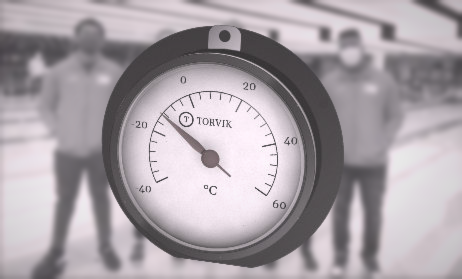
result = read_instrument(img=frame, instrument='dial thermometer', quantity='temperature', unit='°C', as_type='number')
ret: -12 °C
